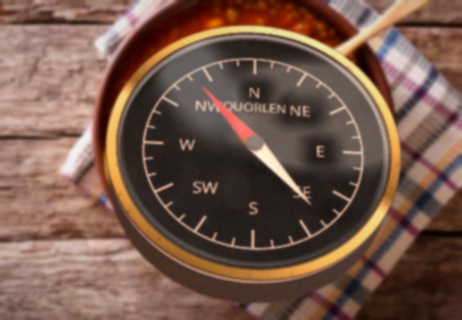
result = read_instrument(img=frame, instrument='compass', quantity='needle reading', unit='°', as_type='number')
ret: 320 °
